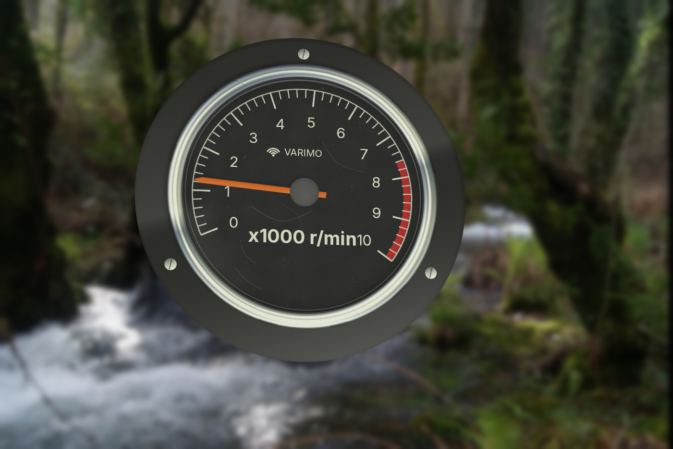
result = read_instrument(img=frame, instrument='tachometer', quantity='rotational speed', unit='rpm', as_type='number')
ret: 1200 rpm
